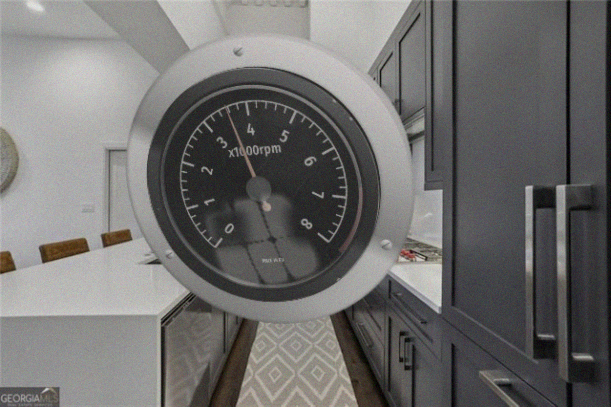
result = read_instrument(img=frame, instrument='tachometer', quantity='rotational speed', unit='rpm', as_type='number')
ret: 3600 rpm
